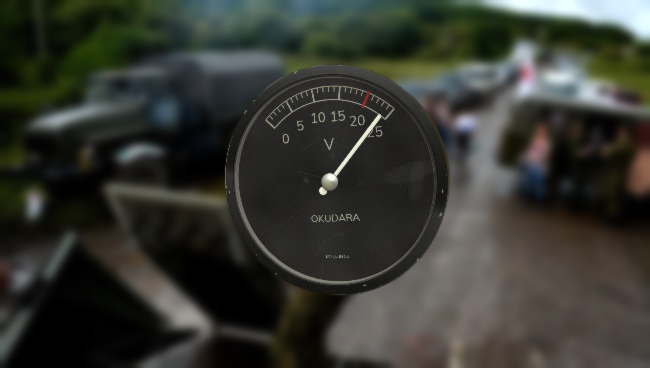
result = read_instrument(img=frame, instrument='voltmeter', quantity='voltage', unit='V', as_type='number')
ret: 24 V
